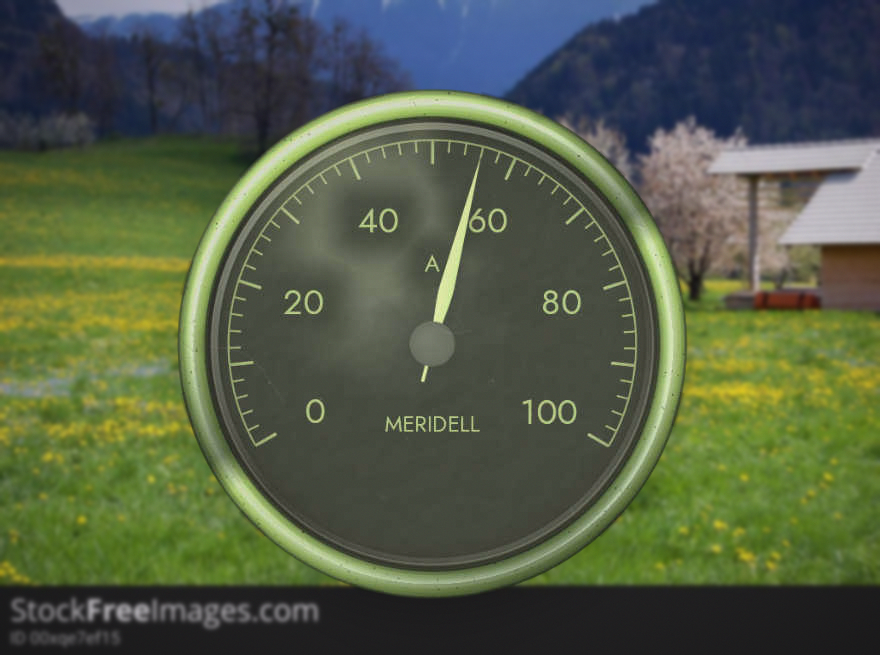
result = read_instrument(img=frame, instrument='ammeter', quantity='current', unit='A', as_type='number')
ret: 56 A
